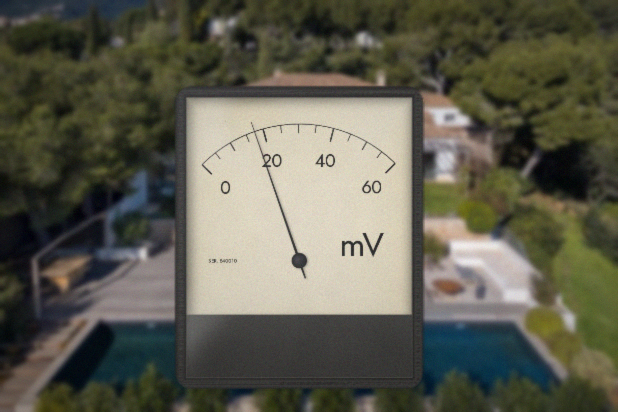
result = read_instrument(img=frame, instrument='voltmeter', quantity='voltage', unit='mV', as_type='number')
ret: 17.5 mV
